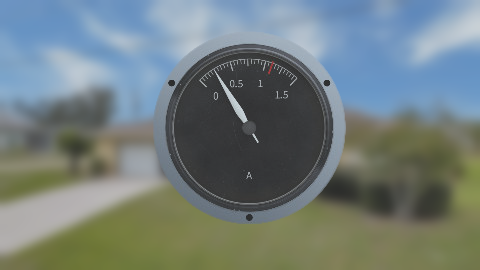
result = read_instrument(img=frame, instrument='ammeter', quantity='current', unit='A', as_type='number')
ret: 0.25 A
